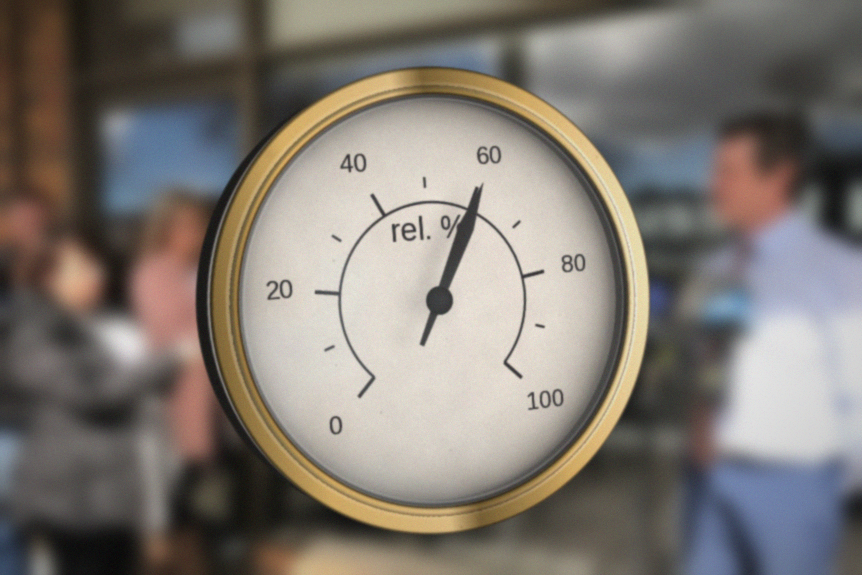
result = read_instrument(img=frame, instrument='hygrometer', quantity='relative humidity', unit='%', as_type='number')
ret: 60 %
